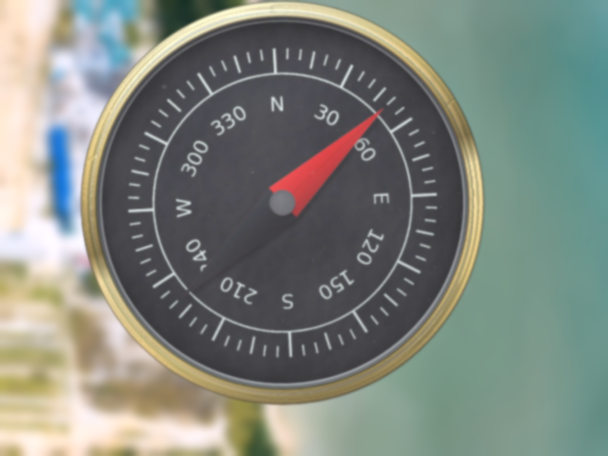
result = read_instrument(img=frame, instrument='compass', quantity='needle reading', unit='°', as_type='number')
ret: 50 °
